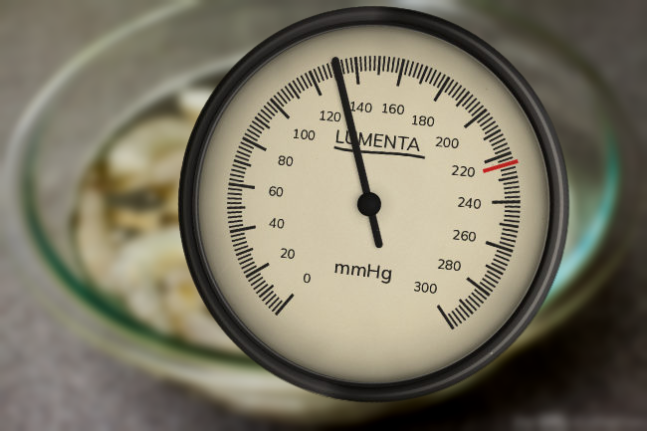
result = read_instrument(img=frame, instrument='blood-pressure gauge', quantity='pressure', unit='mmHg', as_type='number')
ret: 132 mmHg
